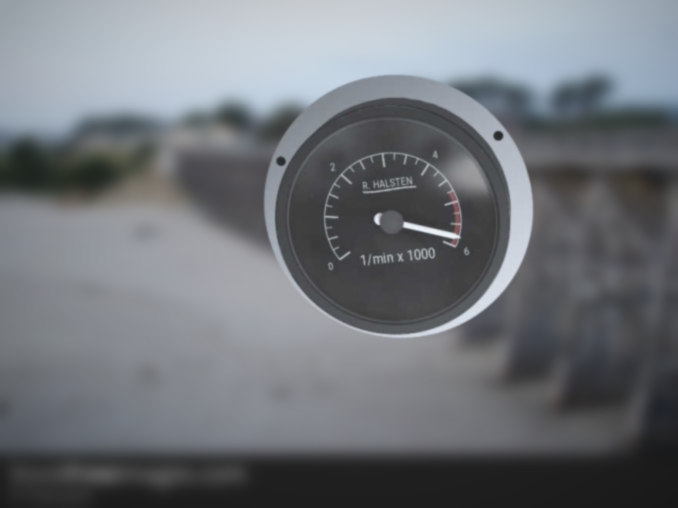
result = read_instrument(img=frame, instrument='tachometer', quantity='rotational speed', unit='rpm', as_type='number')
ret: 5750 rpm
